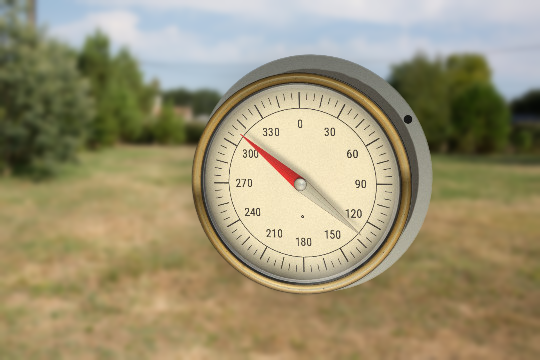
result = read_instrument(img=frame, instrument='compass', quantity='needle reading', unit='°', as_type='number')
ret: 310 °
